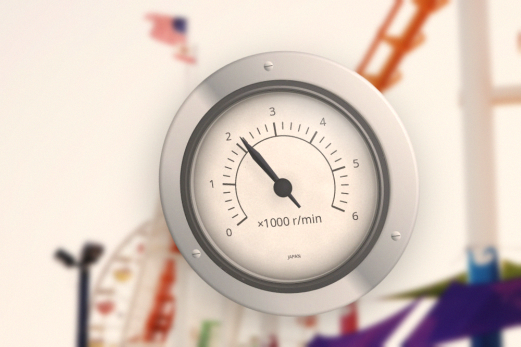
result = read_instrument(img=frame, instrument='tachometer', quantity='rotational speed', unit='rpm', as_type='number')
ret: 2200 rpm
